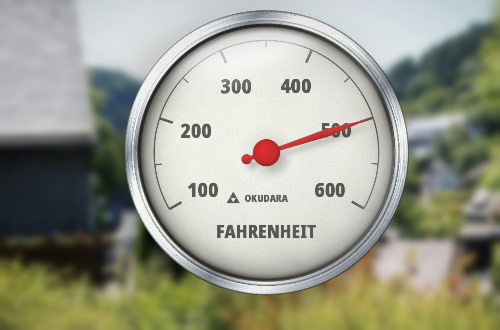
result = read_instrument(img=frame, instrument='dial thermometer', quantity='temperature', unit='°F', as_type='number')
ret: 500 °F
